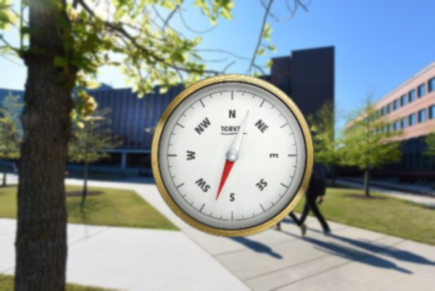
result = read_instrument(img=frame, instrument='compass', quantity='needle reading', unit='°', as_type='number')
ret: 200 °
